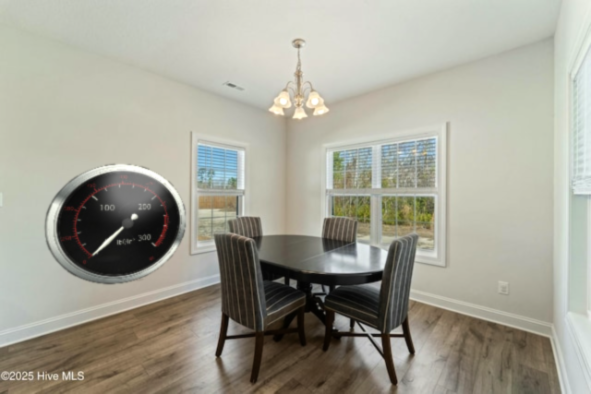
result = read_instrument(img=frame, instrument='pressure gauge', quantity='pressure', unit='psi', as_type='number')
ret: 0 psi
